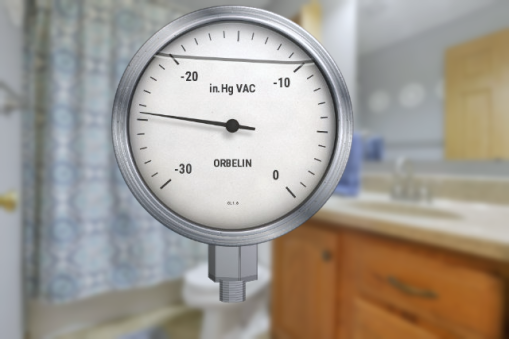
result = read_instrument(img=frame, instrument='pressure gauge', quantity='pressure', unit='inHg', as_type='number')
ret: -24.5 inHg
